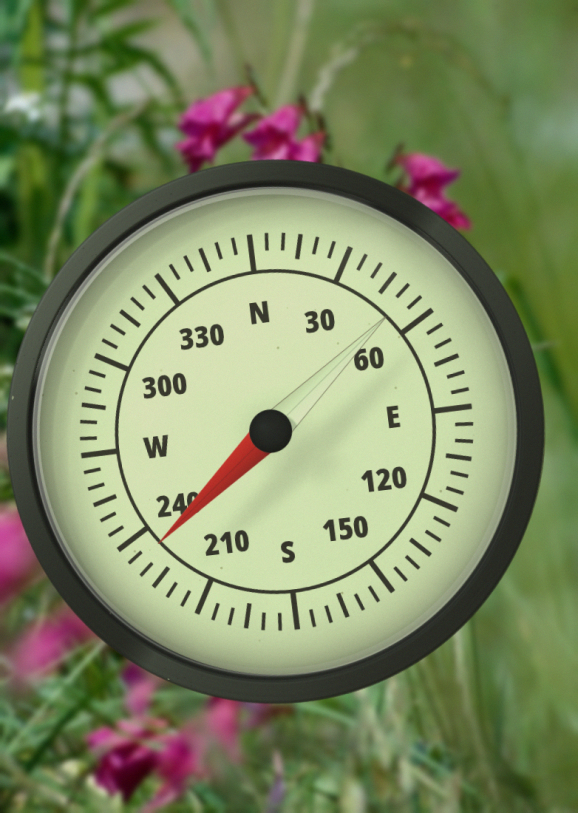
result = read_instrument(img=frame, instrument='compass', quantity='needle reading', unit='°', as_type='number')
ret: 232.5 °
